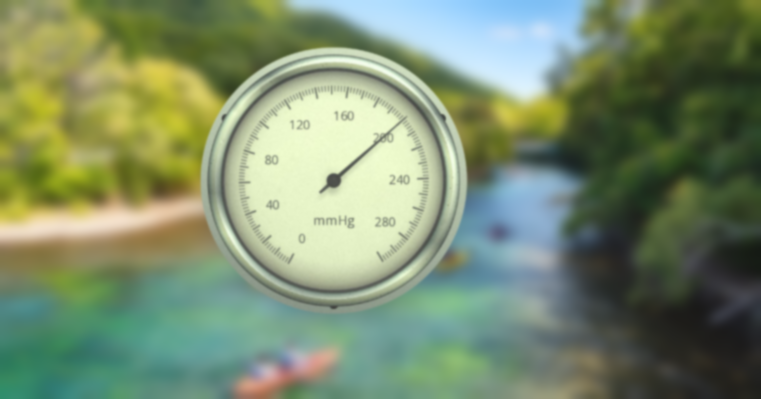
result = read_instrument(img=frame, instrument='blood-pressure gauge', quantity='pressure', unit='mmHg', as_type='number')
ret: 200 mmHg
